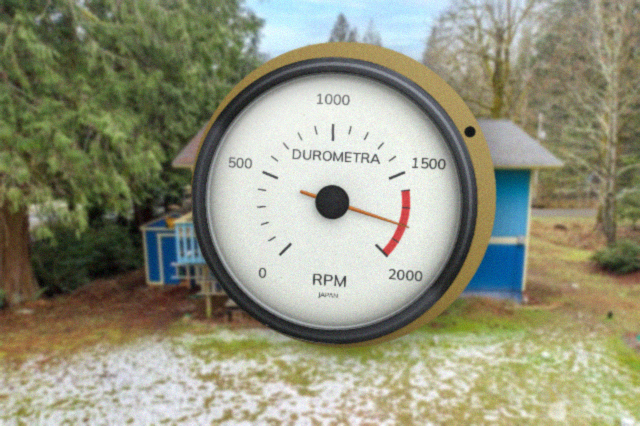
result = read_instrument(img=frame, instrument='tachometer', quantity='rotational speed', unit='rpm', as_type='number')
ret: 1800 rpm
